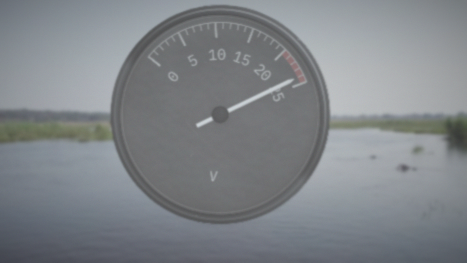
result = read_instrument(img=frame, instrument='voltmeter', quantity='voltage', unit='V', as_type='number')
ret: 24 V
